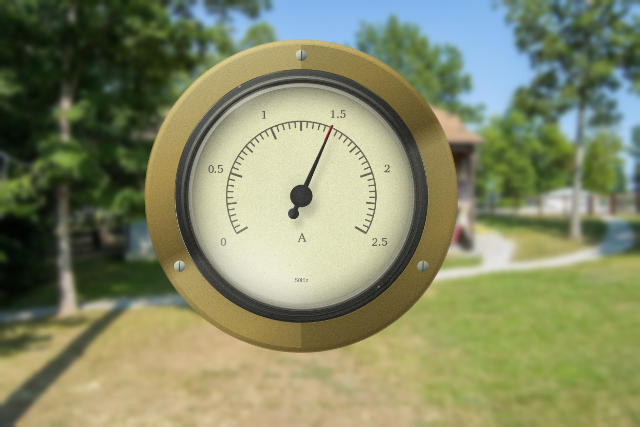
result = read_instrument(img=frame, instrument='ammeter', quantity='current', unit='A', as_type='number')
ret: 1.5 A
